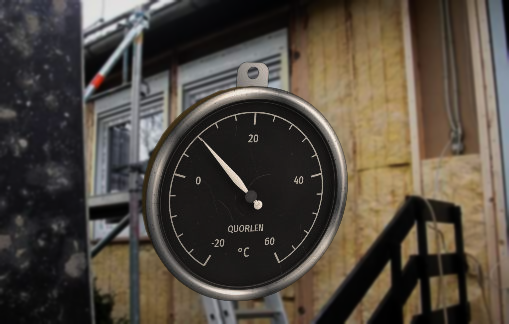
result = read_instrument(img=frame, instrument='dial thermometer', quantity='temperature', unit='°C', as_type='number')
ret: 8 °C
